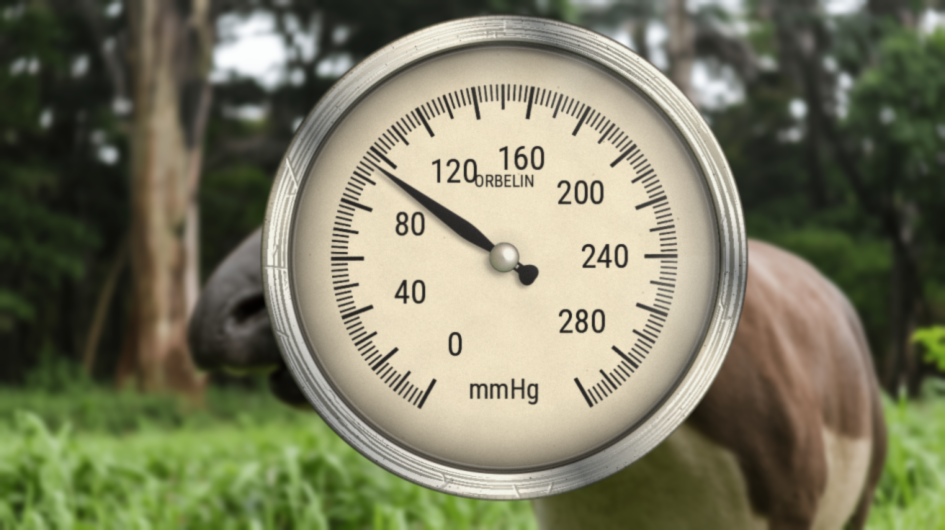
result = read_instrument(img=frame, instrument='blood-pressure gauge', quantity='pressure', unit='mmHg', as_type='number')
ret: 96 mmHg
